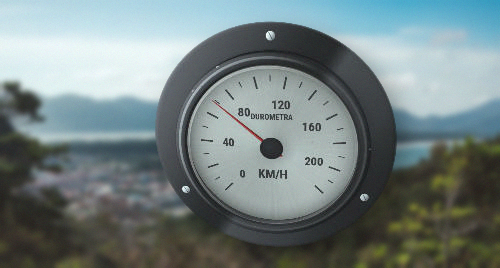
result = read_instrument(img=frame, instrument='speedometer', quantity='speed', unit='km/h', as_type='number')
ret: 70 km/h
